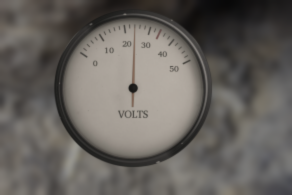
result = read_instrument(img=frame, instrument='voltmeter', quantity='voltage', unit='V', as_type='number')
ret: 24 V
